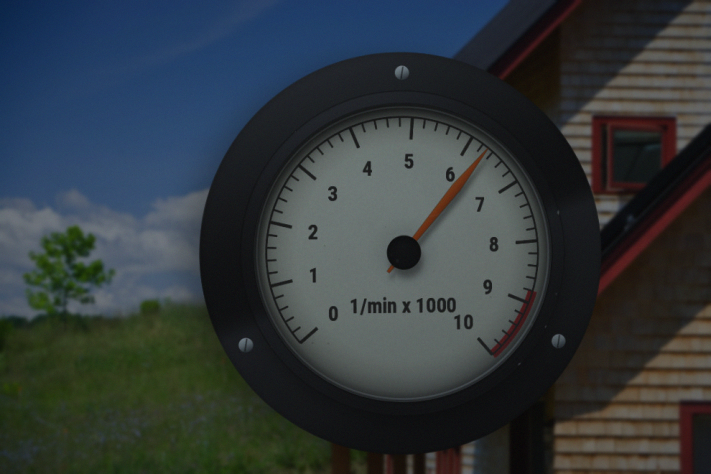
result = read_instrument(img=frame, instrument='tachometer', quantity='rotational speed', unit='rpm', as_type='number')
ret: 6300 rpm
